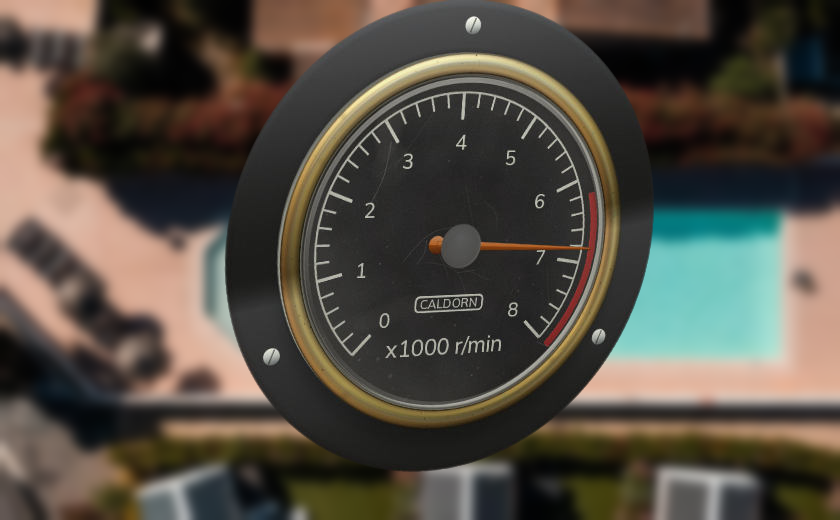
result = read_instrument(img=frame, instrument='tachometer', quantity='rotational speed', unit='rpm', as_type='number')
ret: 6800 rpm
